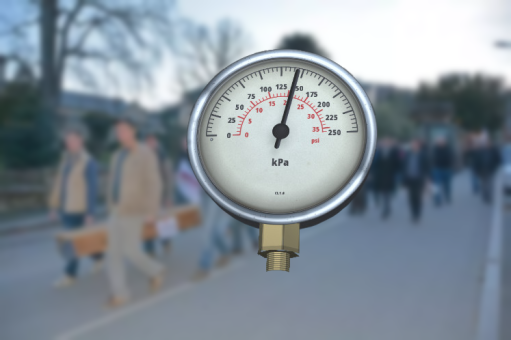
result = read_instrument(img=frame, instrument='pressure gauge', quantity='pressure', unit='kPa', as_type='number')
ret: 145 kPa
